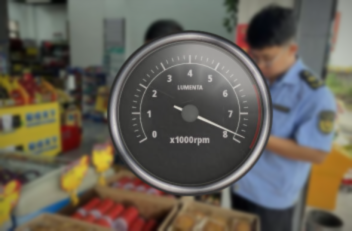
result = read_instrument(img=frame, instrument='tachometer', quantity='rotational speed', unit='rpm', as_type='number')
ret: 7800 rpm
